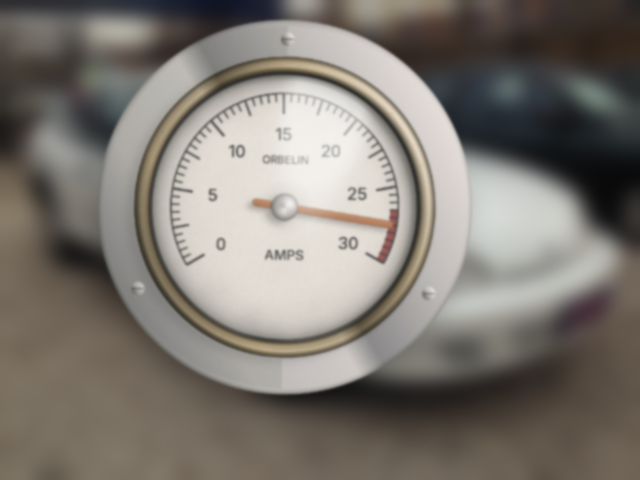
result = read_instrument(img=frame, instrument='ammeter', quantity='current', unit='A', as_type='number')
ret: 27.5 A
